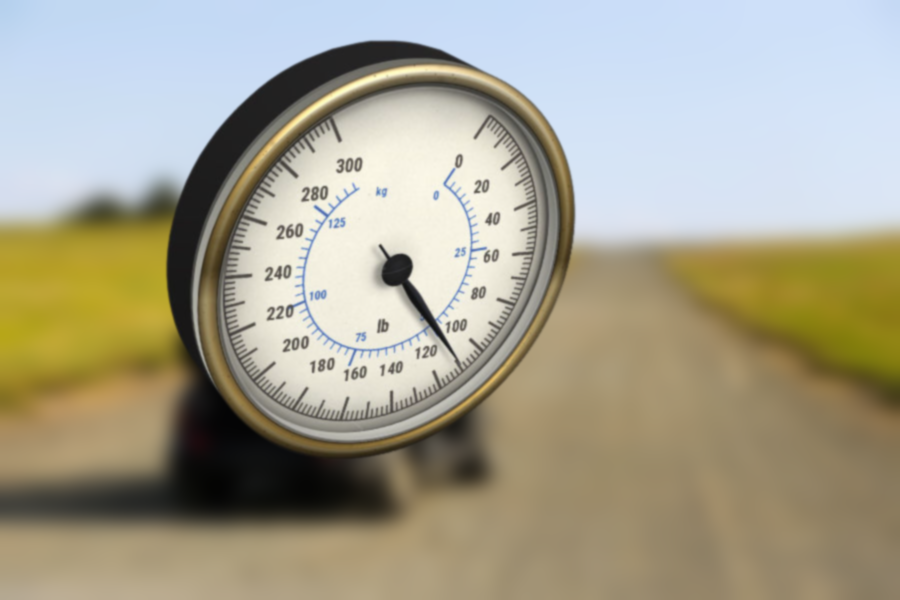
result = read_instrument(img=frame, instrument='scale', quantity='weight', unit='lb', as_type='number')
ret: 110 lb
